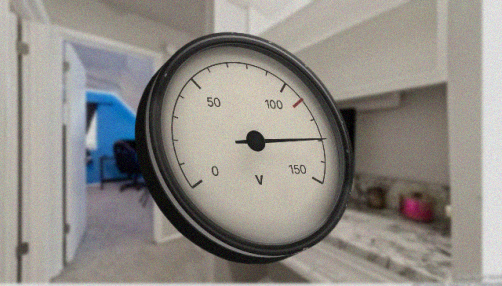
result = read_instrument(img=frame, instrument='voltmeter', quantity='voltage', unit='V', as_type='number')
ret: 130 V
